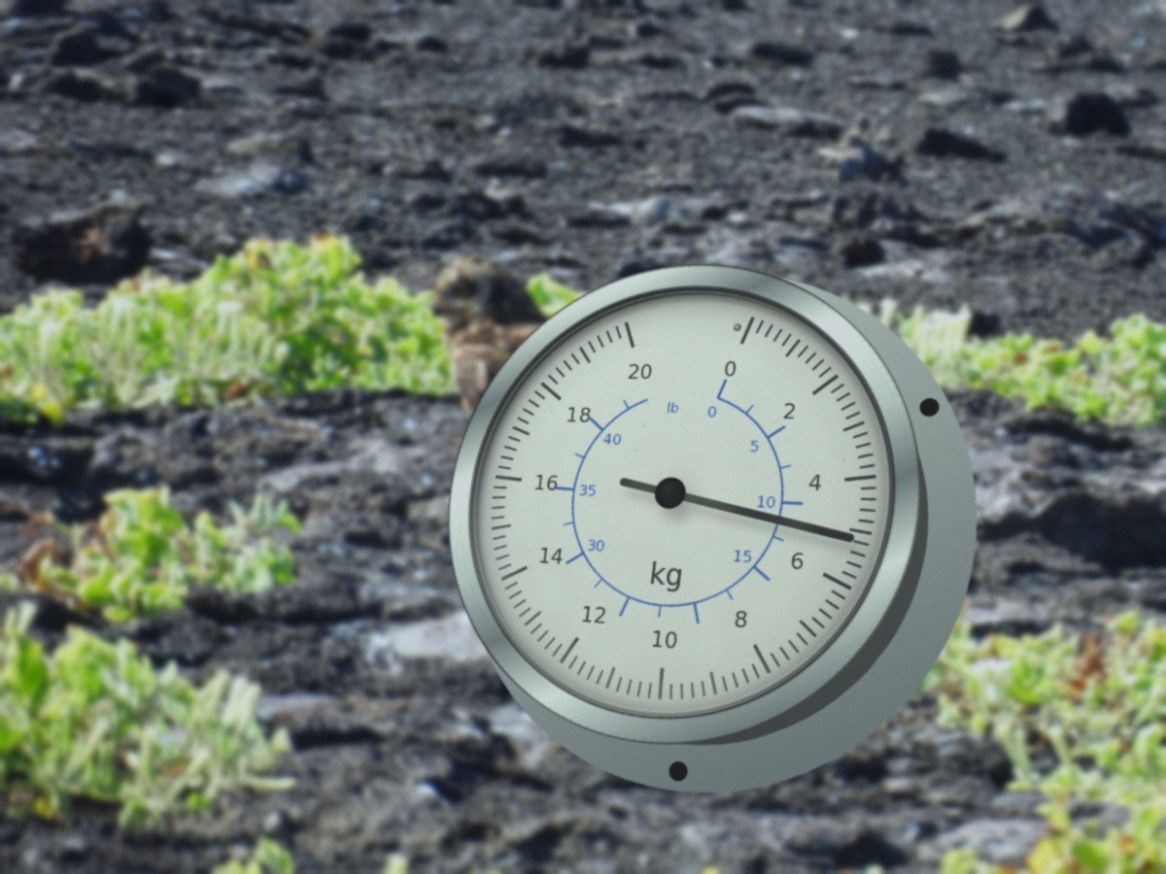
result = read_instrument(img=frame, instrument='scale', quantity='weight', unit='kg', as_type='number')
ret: 5.2 kg
